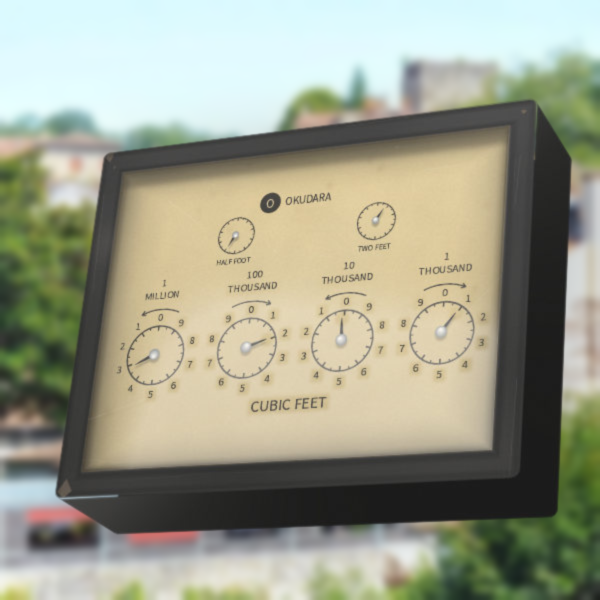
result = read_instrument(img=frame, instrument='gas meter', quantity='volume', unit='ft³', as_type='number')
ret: 320100 ft³
